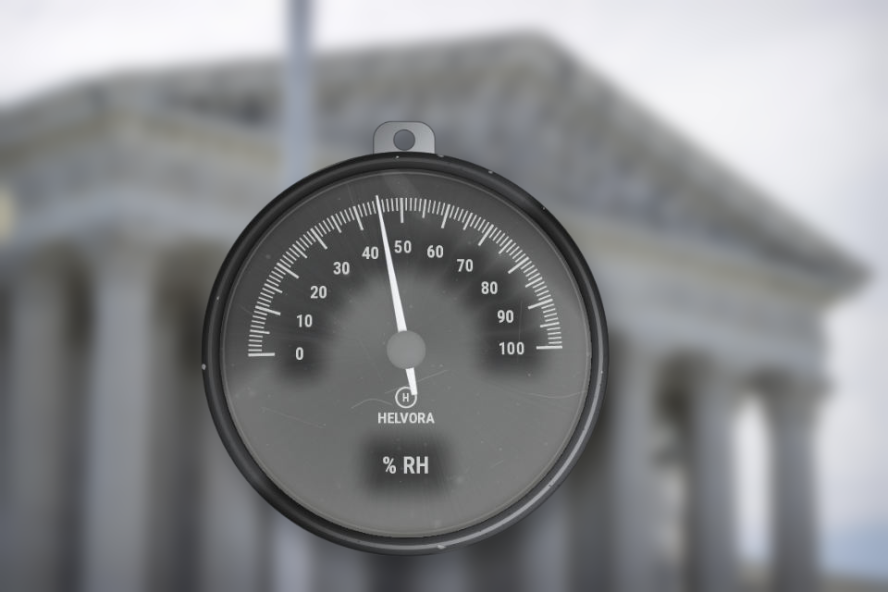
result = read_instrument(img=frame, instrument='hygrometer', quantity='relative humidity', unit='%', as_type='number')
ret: 45 %
